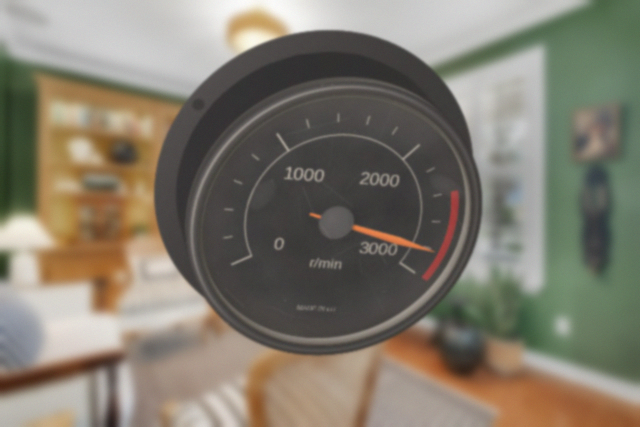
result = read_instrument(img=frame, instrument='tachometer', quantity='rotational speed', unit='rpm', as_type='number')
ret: 2800 rpm
